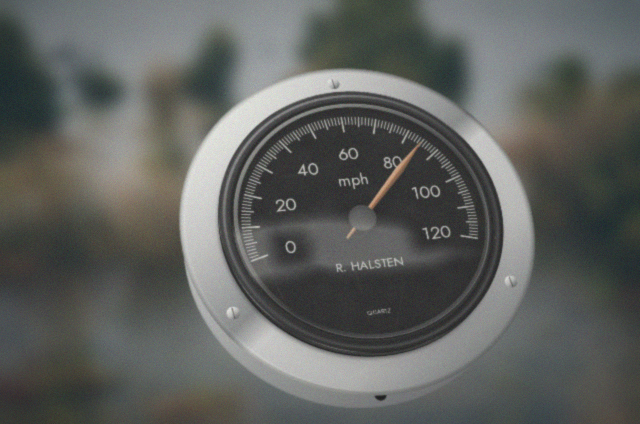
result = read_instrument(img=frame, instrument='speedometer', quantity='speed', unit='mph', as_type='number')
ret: 85 mph
